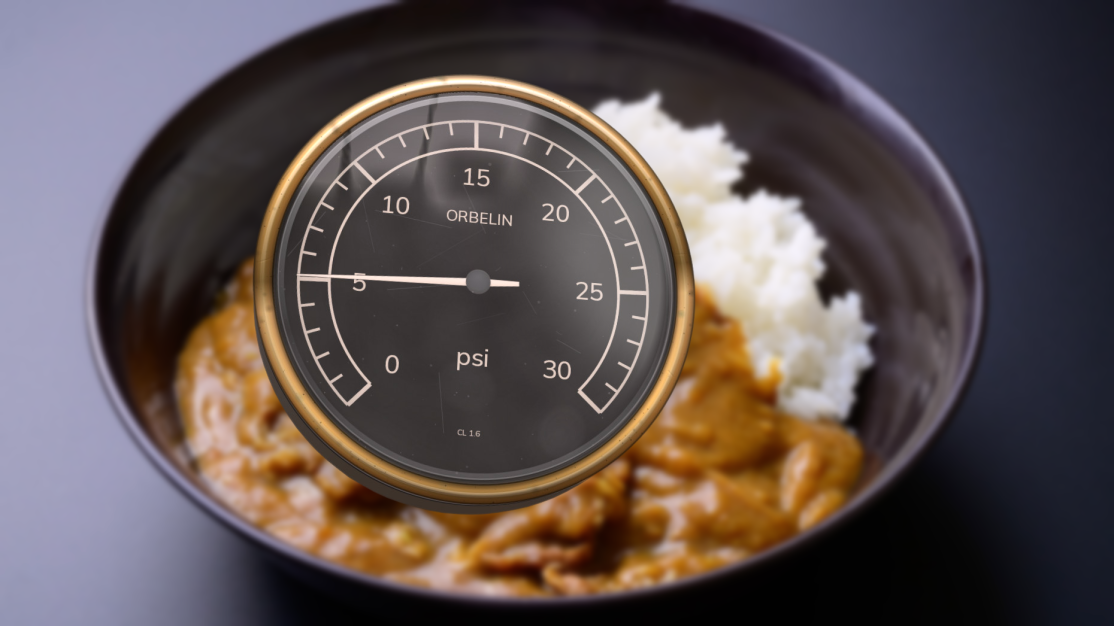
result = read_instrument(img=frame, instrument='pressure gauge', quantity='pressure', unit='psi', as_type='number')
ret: 5 psi
